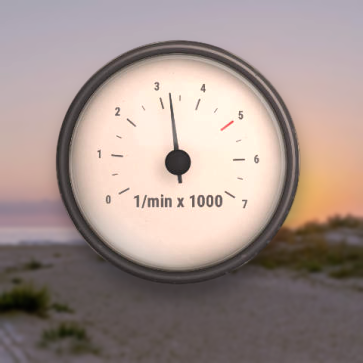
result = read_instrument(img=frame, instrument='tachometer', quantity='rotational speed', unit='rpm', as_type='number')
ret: 3250 rpm
